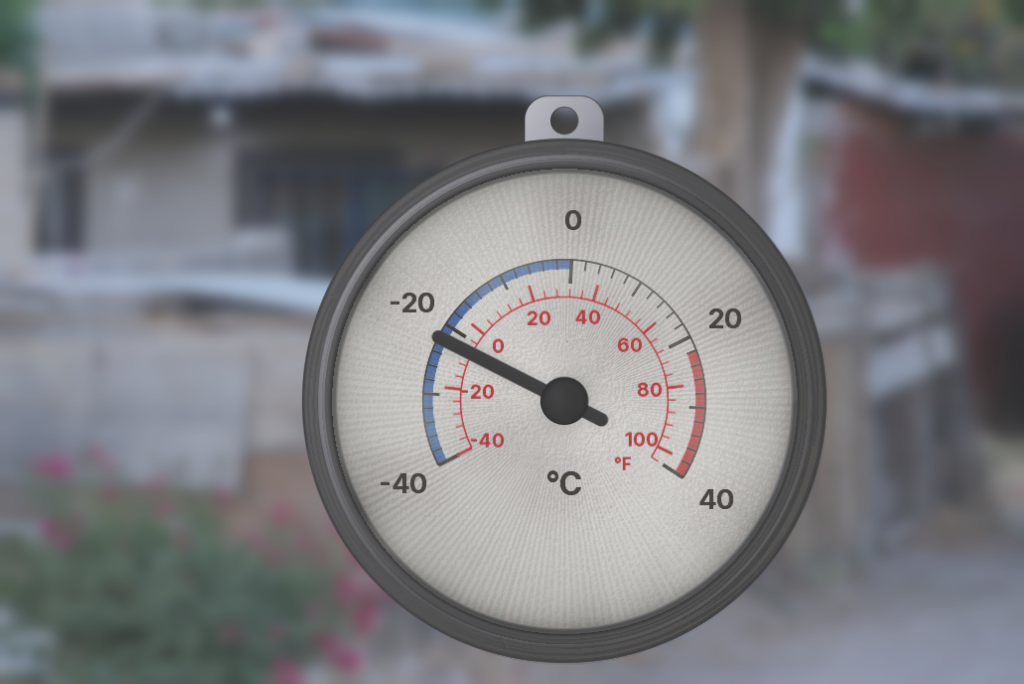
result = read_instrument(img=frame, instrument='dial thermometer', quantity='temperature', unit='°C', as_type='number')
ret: -22 °C
